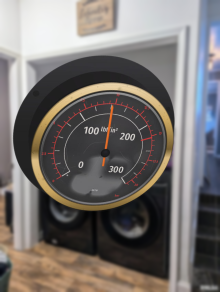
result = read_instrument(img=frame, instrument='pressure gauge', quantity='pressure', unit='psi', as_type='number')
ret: 140 psi
